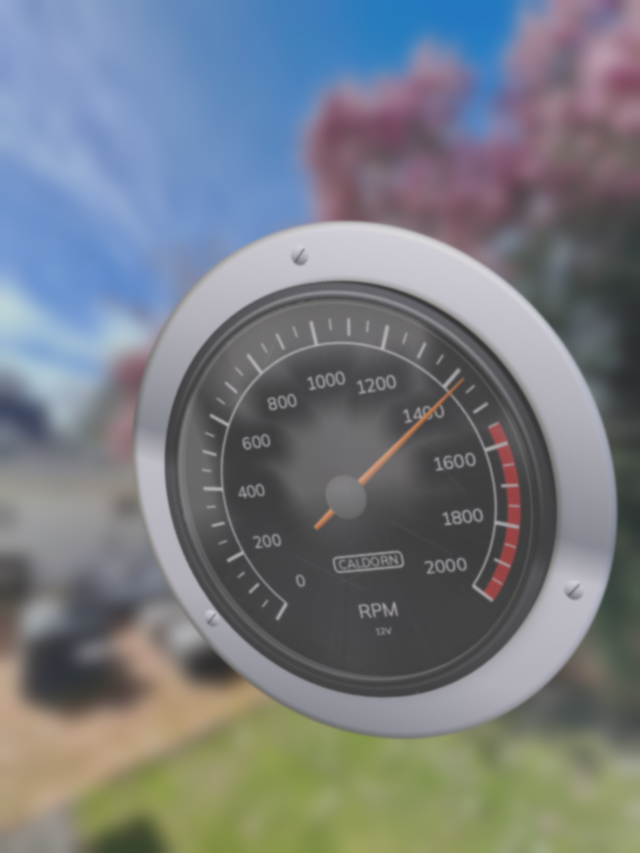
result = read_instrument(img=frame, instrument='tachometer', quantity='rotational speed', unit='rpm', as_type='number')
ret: 1425 rpm
